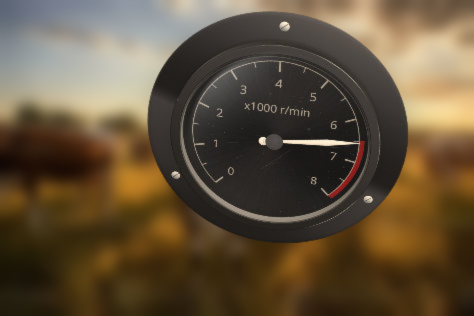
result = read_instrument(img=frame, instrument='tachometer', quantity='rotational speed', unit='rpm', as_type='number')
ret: 6500 rpm
